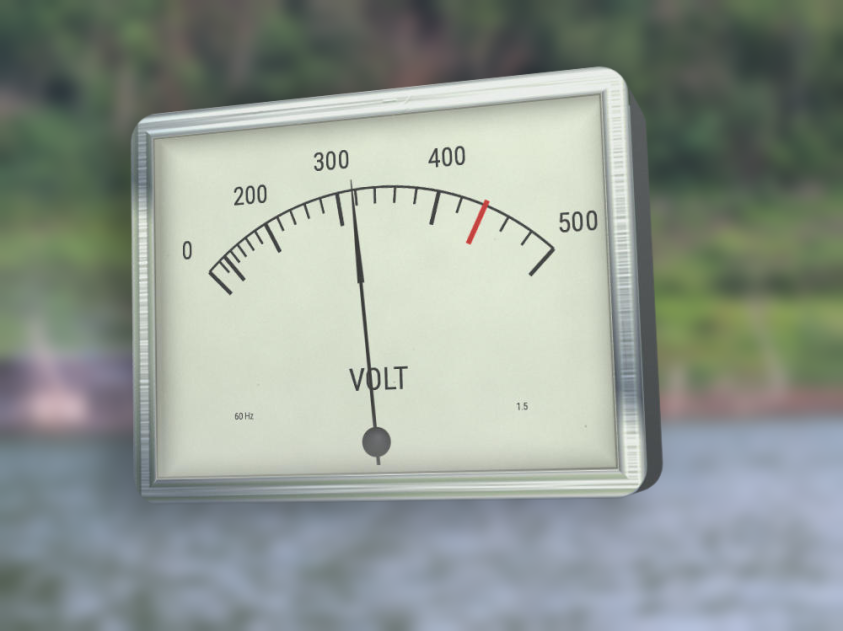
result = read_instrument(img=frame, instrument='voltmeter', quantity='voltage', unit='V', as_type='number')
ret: 320 V
